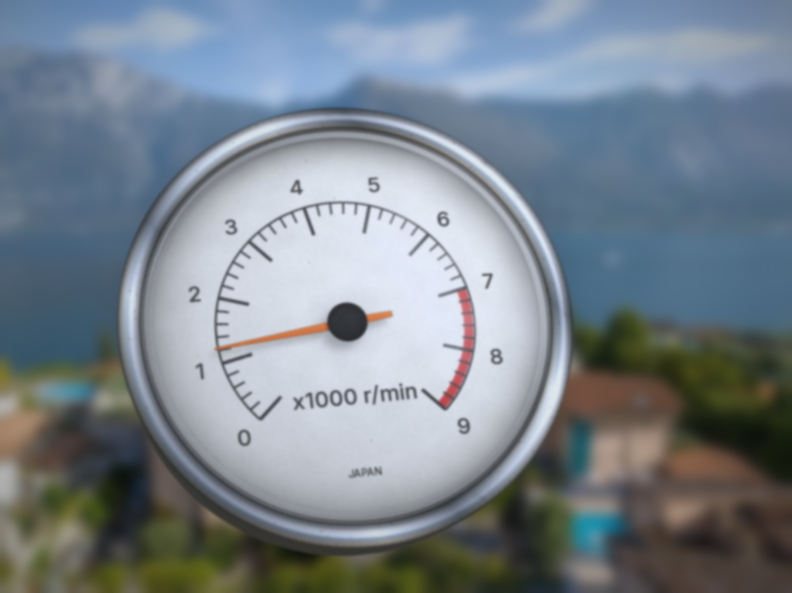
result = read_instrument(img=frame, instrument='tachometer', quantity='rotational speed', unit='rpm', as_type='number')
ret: 1200 rpm
